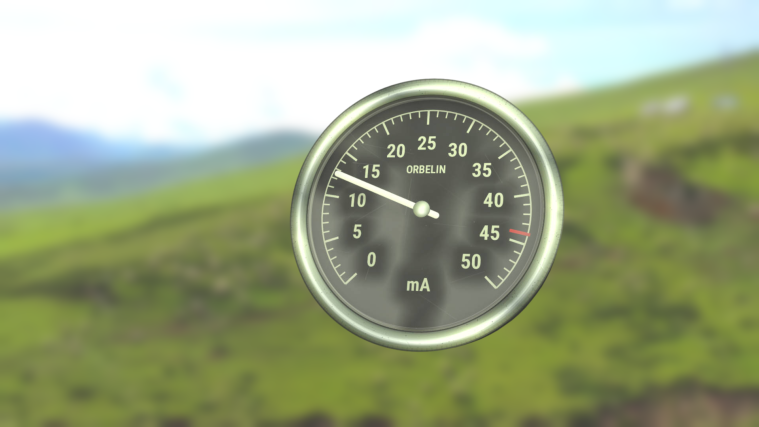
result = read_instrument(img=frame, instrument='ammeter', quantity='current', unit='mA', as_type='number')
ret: 12.5 mA
